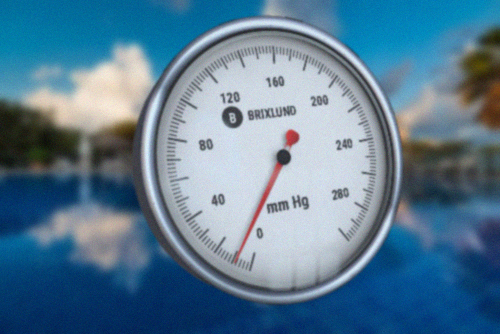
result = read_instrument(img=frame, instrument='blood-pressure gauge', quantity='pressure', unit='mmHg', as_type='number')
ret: 10 mmHg
